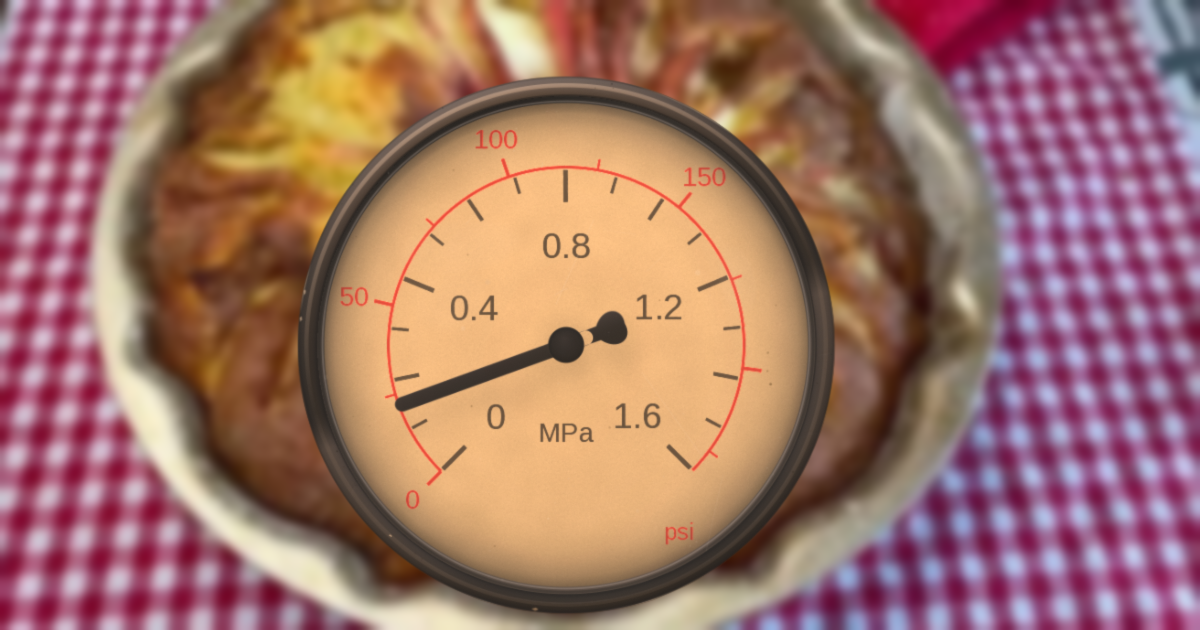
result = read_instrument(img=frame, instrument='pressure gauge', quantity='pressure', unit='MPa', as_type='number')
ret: 0.15 MPa
